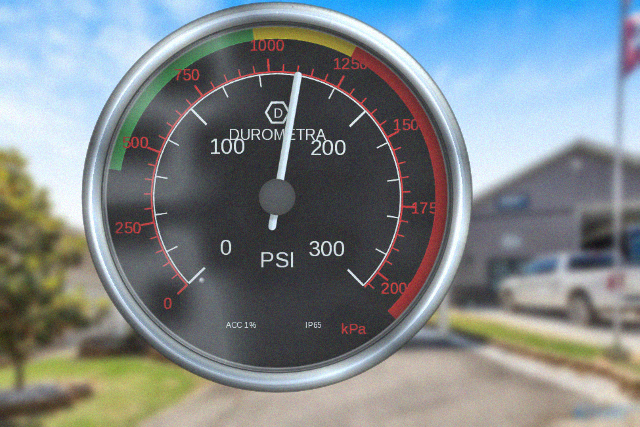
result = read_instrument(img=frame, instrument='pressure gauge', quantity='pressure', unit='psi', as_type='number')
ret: 160 psi
